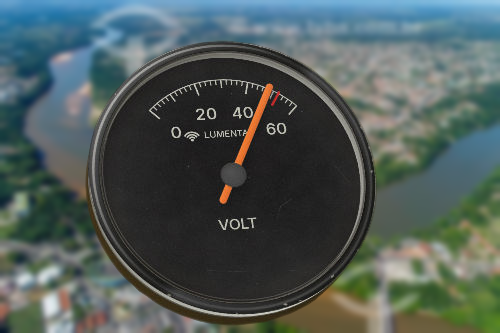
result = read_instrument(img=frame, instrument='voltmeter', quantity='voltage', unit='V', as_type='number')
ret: 48 V
